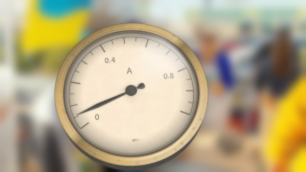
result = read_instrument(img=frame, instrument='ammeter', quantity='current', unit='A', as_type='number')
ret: 0.05 A
